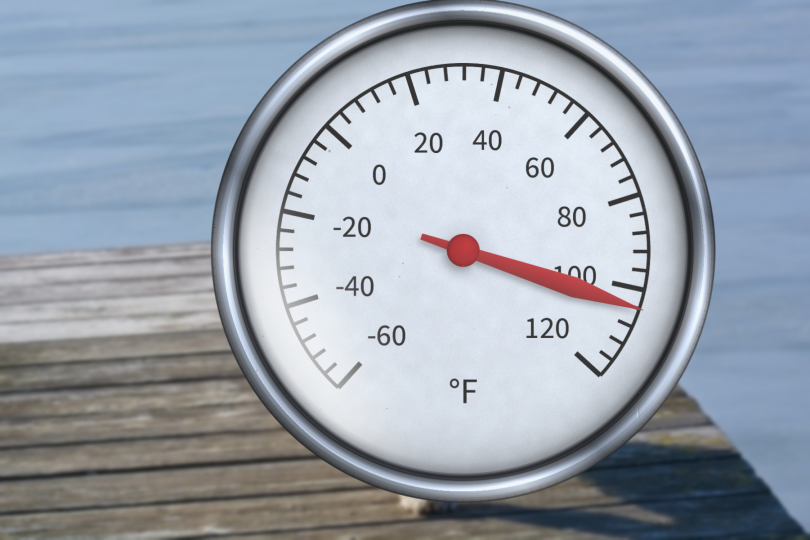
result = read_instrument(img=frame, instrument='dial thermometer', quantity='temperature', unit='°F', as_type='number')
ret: 104 °F
